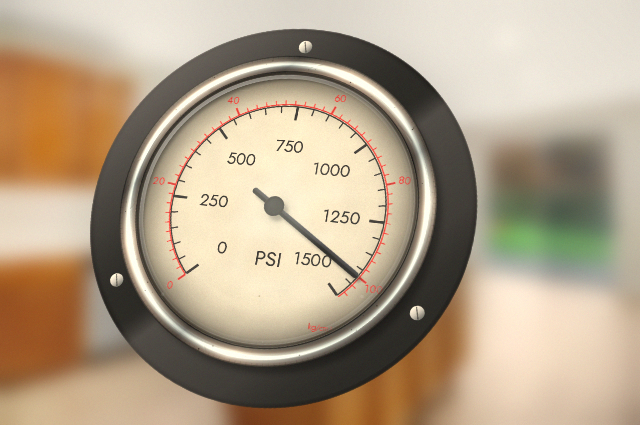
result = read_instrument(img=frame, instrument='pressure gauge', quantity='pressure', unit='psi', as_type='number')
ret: 1425 psi
